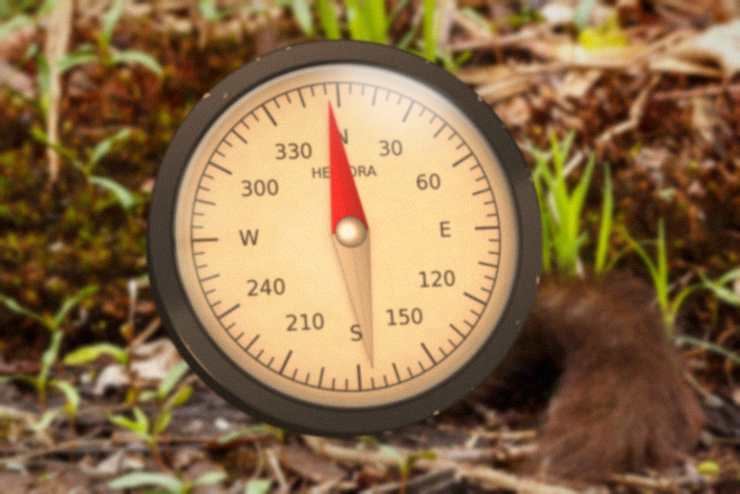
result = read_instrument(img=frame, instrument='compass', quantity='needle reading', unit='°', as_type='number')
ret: 355 °
